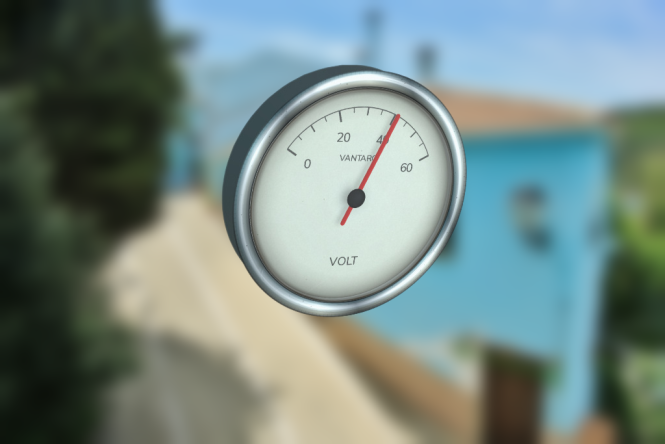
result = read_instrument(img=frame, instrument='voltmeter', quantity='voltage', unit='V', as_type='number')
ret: 40 V
